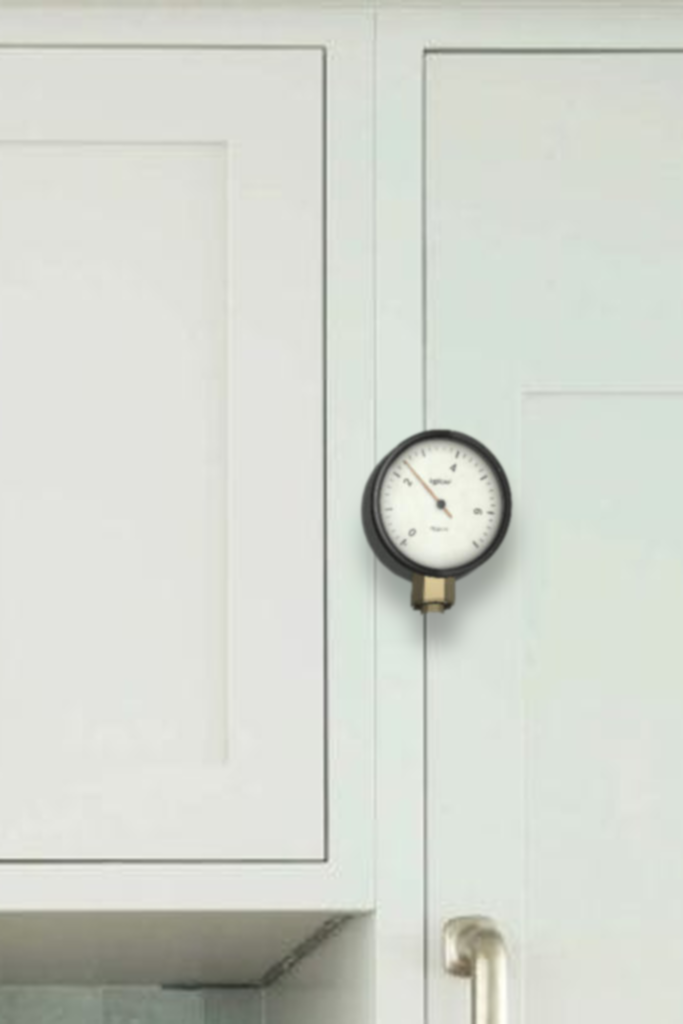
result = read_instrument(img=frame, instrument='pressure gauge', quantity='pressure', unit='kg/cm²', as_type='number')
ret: 2.4 kg/cm²
